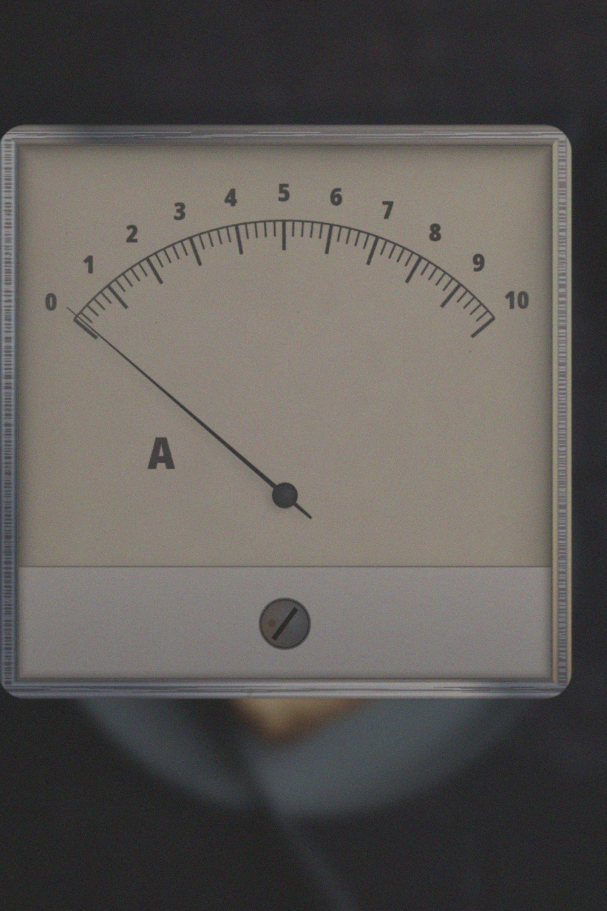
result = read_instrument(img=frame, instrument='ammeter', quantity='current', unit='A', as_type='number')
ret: 0.1 A
